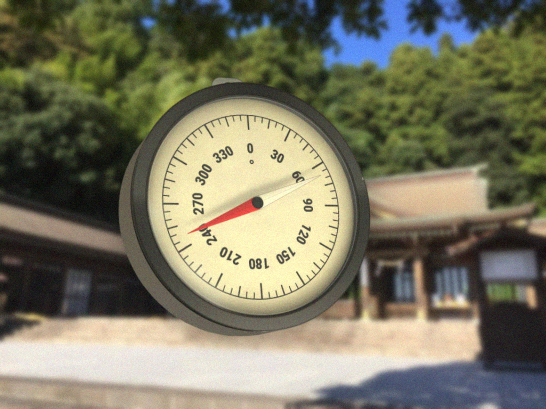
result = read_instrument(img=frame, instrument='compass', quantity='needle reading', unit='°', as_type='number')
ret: 247.5 °
